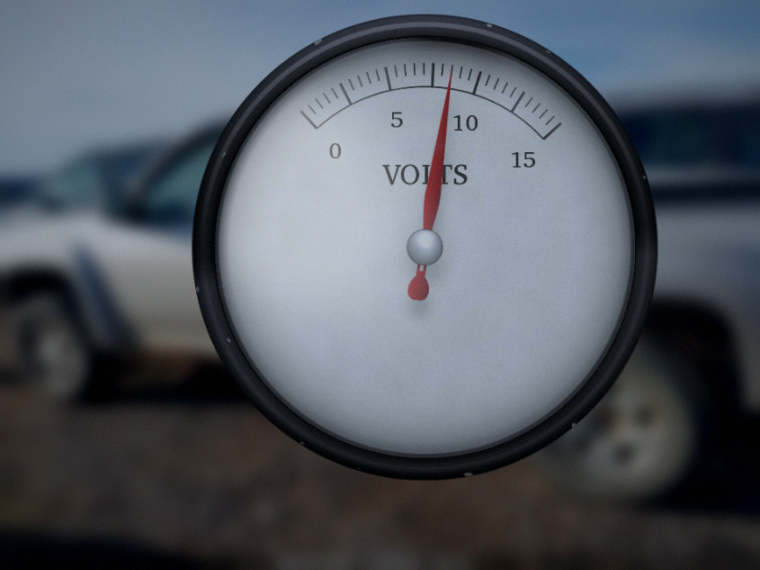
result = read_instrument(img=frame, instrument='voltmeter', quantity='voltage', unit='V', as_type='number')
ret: 8.5 V
